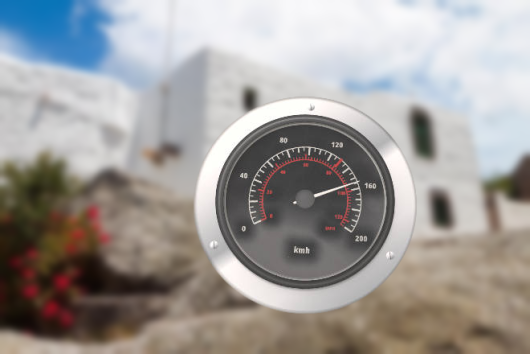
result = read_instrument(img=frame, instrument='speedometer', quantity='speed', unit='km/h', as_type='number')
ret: 155 km/h
